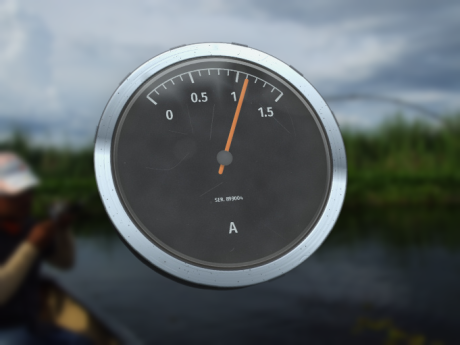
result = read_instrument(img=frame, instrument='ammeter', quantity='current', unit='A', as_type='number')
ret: 1.1 A
